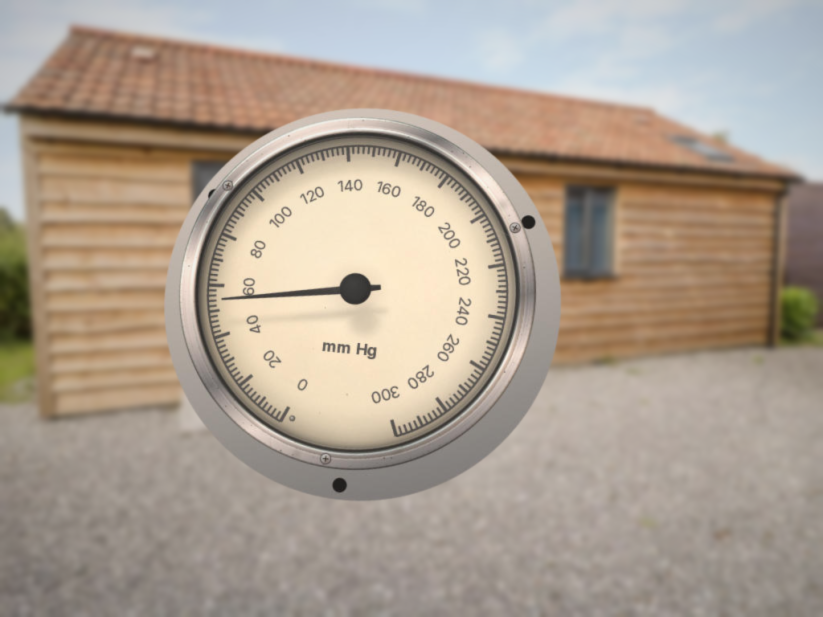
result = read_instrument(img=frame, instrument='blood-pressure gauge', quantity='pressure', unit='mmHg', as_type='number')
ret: 54 mmHg
